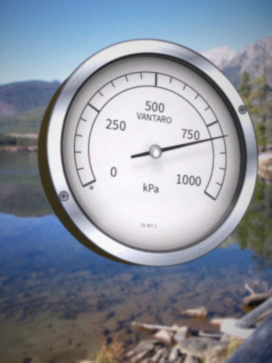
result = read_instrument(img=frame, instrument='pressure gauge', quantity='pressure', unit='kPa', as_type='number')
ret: 800 kPa
